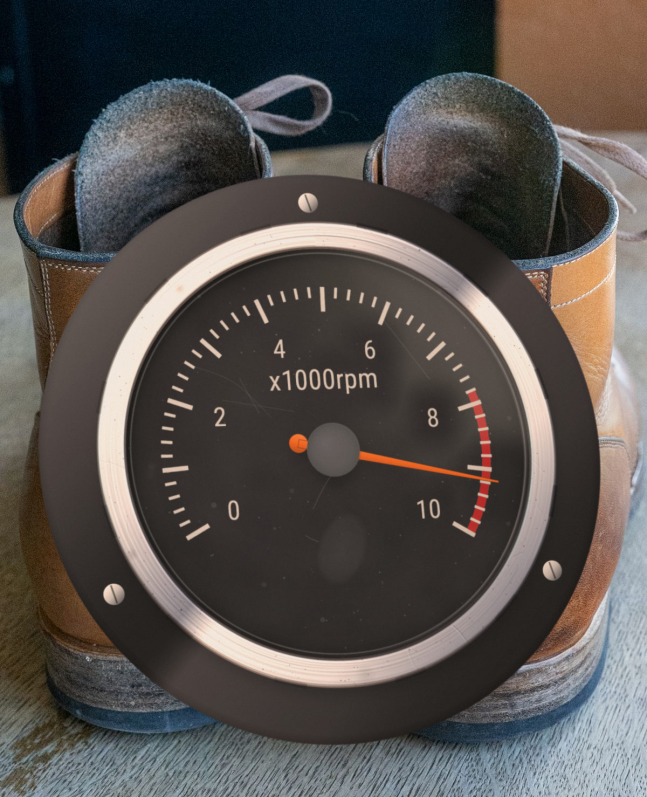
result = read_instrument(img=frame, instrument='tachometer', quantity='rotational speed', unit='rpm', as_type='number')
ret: 9200 rpm
